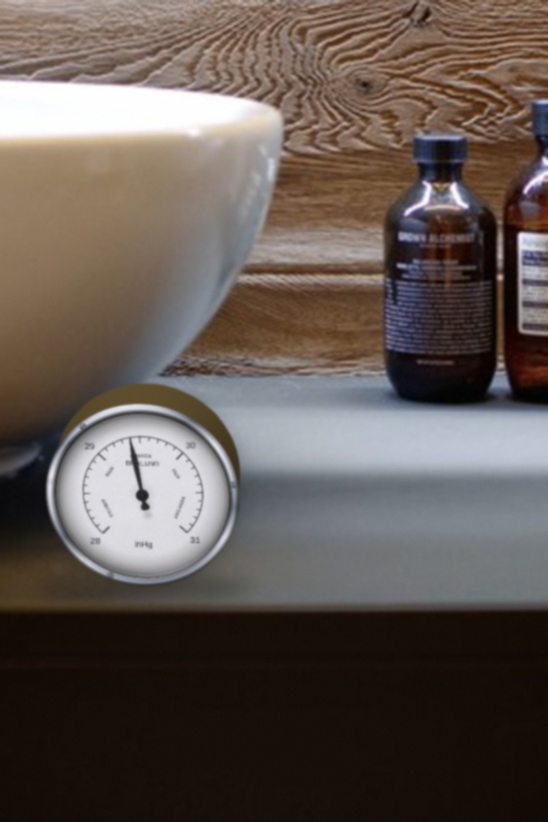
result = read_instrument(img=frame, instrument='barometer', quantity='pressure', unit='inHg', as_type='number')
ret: 29.4 inHg
